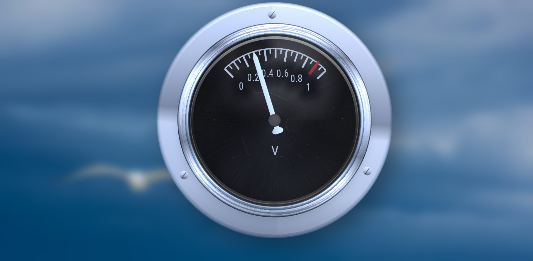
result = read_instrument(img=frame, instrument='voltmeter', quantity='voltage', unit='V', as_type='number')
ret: 0.3 V
